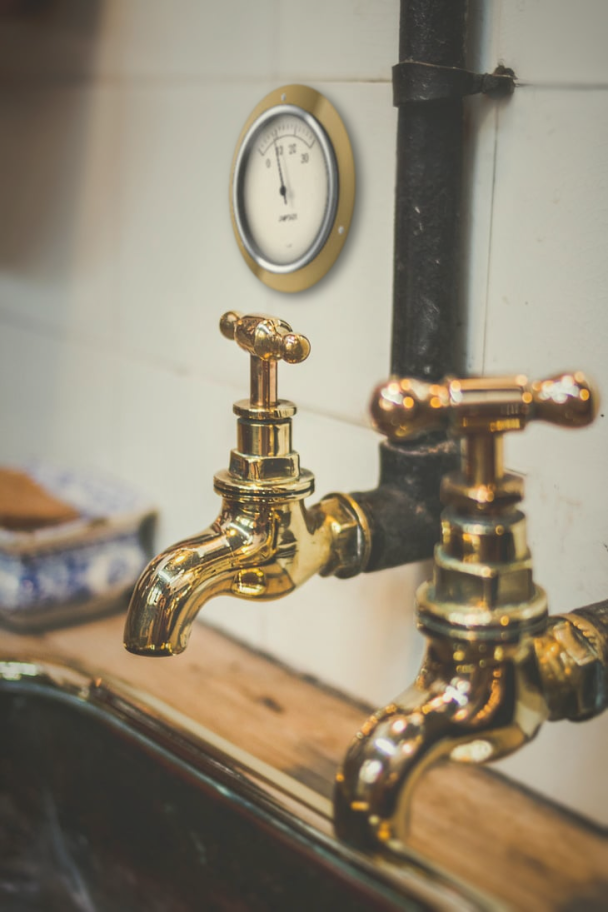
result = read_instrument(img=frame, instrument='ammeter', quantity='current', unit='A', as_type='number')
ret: 10 A
